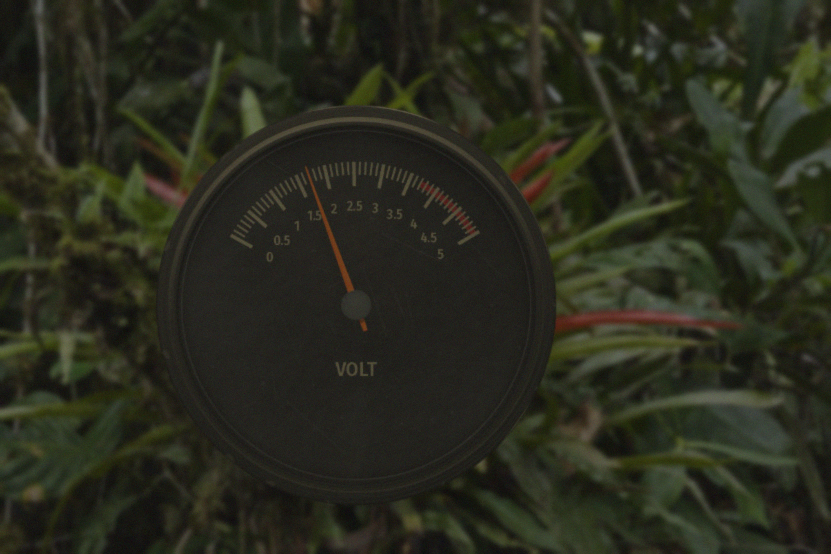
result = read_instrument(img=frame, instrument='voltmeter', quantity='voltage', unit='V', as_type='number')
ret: 1.7 V
